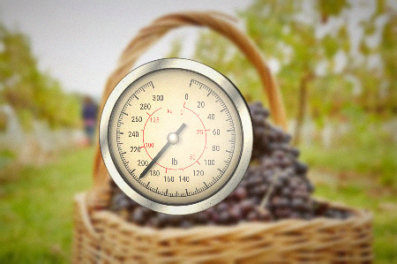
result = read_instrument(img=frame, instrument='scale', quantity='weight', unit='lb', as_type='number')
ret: 190 lb
